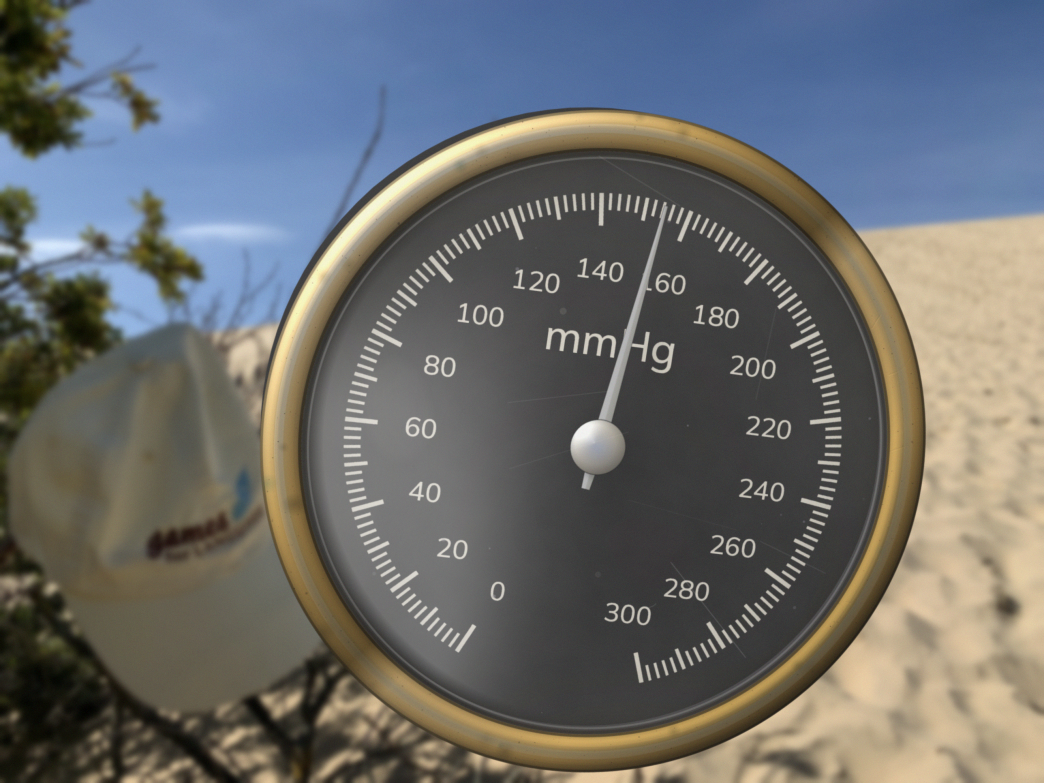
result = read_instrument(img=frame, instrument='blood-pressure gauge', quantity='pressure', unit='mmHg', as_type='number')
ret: 154 mmHg
